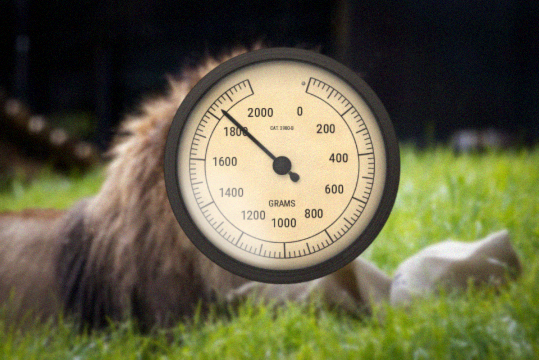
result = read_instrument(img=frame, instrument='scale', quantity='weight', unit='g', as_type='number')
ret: 1840 g
